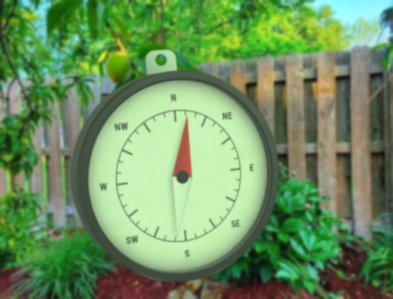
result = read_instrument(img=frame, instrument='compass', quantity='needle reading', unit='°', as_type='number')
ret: 10 °
